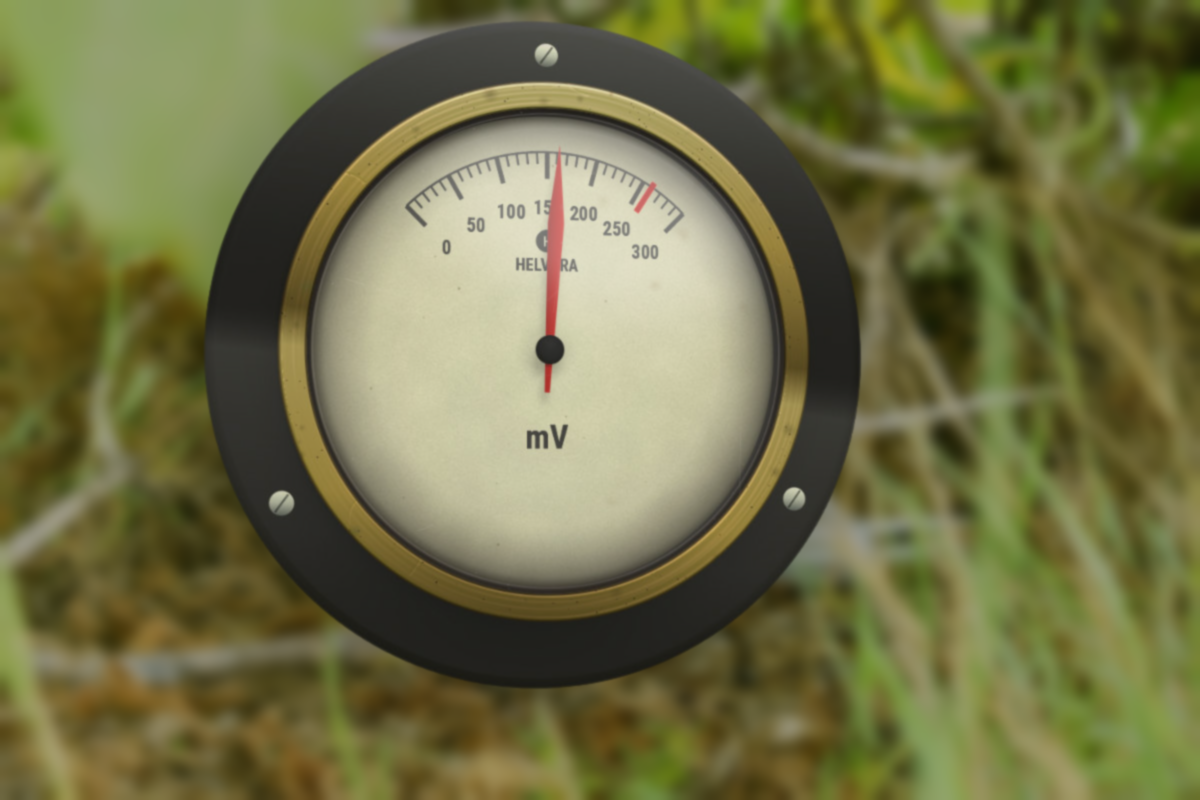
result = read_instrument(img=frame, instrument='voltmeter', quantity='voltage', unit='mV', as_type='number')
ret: 160 mV
